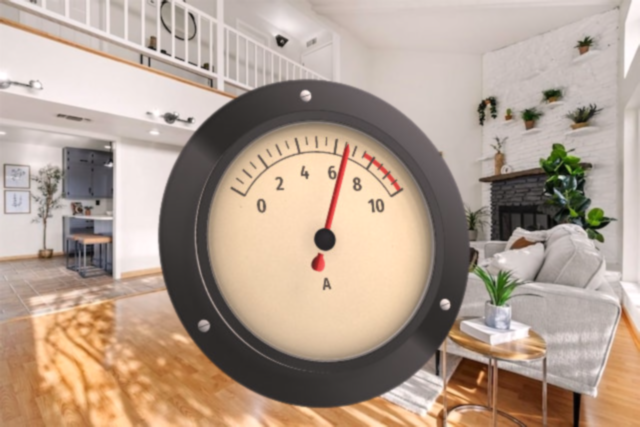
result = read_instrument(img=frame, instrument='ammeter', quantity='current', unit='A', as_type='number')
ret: 6.5 A
